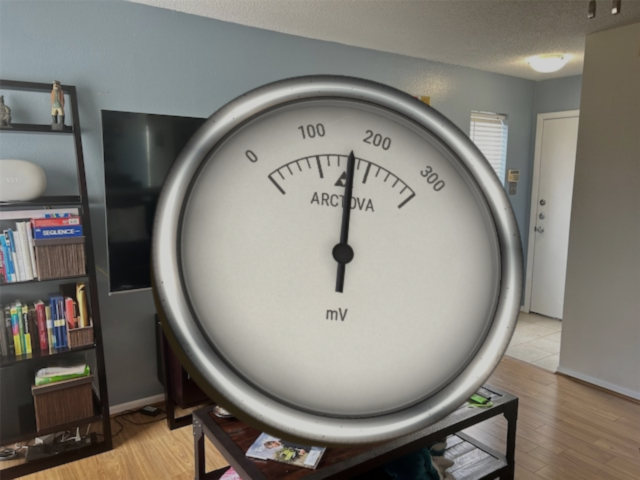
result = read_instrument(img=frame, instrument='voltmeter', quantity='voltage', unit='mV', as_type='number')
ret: 160 mV
